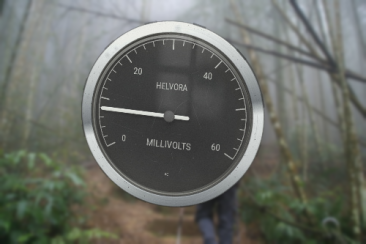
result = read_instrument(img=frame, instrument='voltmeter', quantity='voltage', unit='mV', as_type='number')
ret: 8 mV
